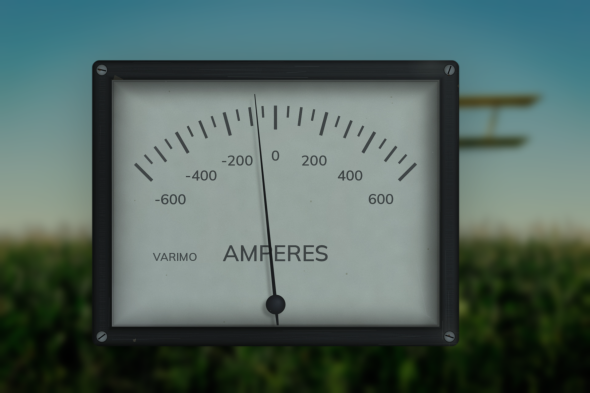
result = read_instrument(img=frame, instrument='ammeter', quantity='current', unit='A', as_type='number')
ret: -75 A
